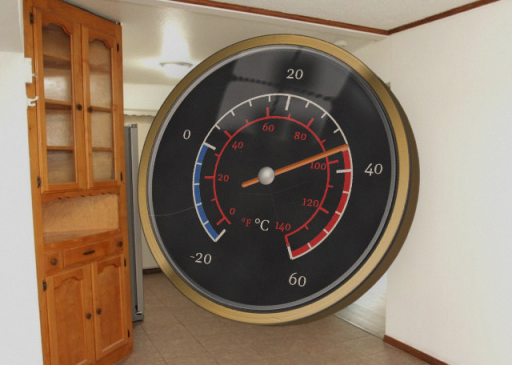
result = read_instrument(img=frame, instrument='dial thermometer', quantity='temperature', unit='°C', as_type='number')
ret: 36 °C
